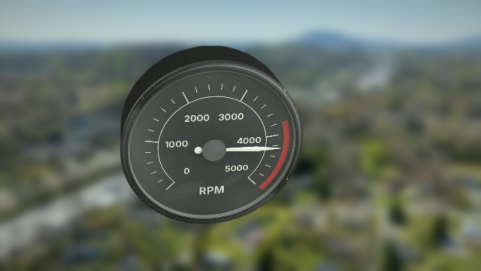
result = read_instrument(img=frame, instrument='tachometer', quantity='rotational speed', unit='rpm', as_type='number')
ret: 4200 rpm
